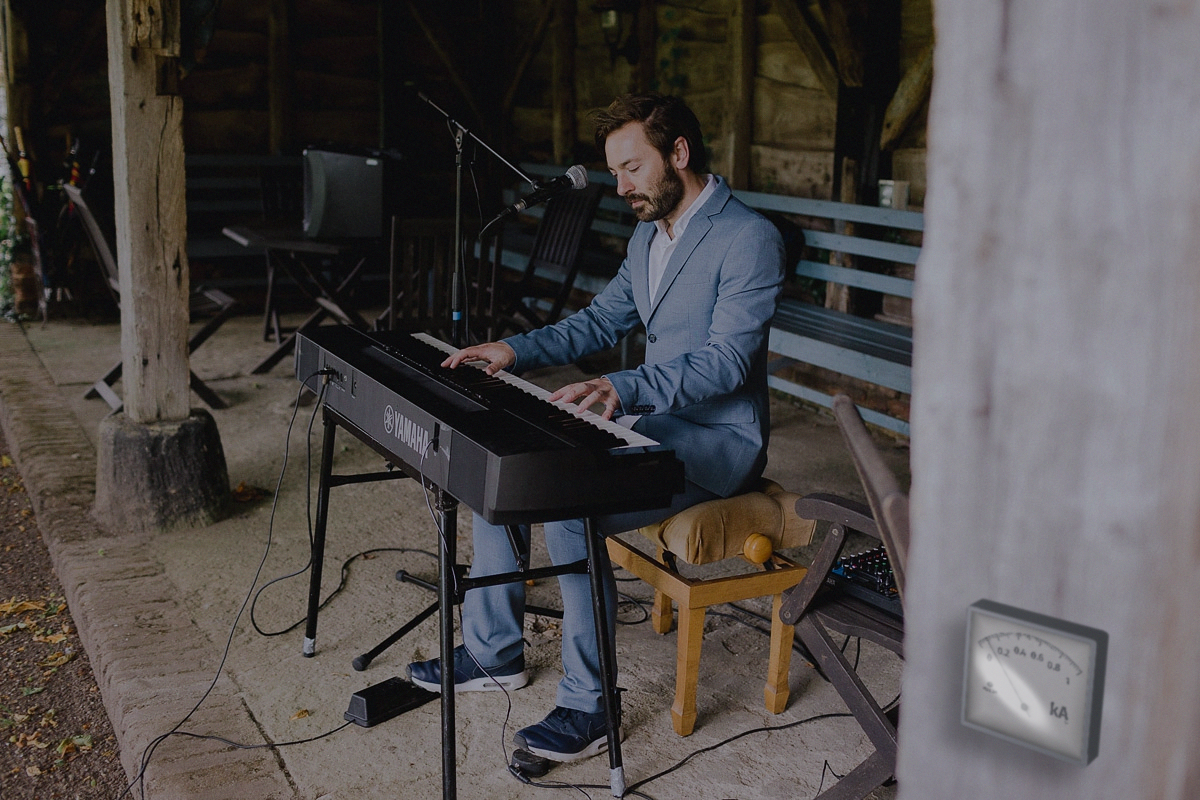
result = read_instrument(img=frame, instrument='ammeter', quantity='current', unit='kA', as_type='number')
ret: 0.1 kA
